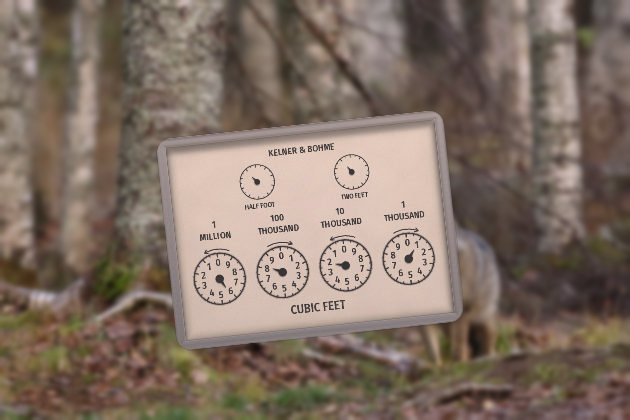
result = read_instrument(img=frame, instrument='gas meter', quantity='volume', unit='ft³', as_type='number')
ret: 582100 ft³
